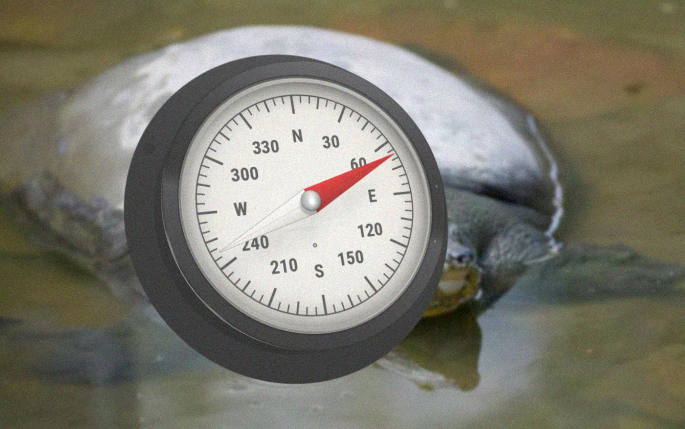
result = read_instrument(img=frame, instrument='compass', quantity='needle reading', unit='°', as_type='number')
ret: 67.5 °
